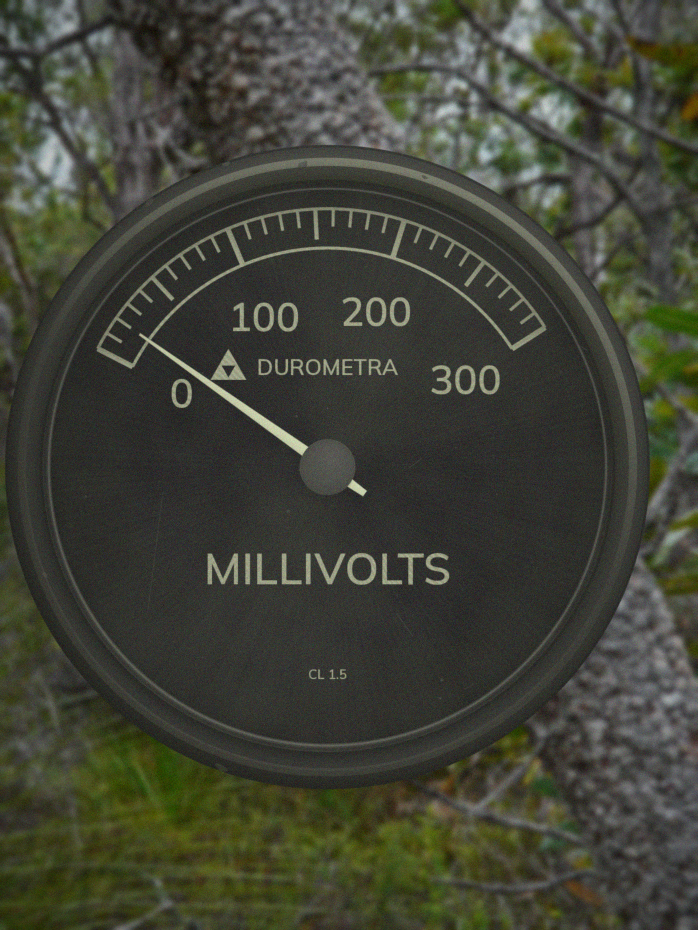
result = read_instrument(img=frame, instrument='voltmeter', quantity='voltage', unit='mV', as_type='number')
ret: 20 mV
